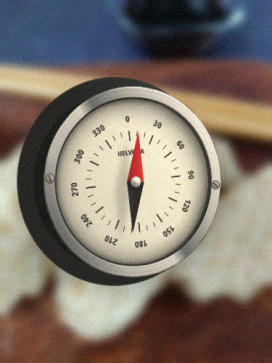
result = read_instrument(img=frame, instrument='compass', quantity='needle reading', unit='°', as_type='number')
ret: 10 °
